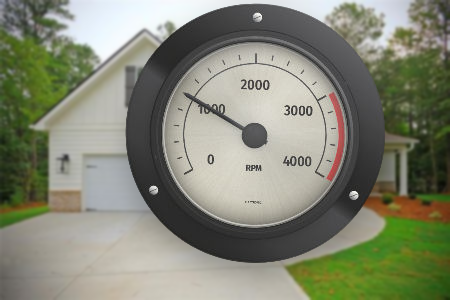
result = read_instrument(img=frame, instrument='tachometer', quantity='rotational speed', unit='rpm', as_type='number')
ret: 1000 rpm
